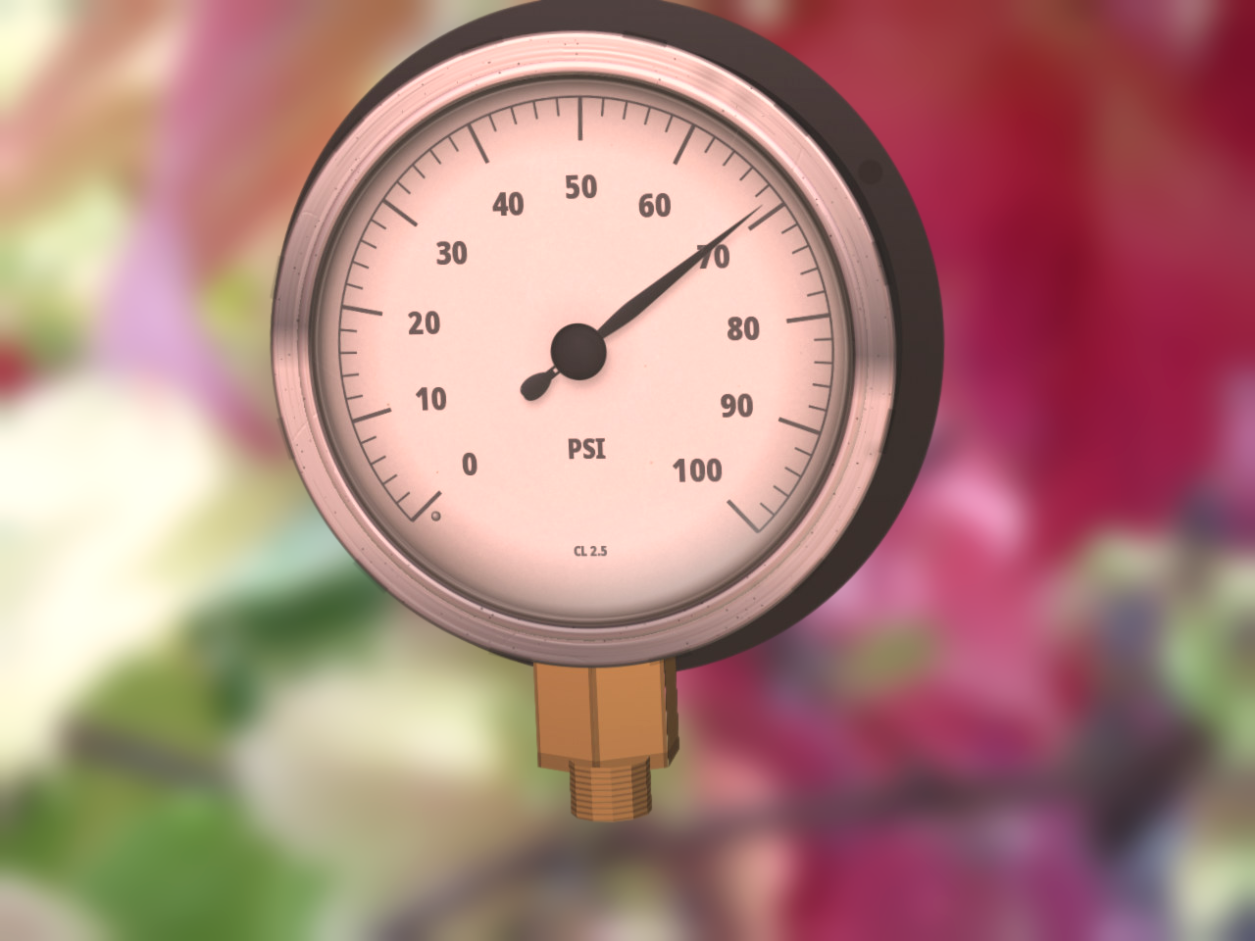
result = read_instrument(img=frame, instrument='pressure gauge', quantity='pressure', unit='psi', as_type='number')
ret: 69 psi
